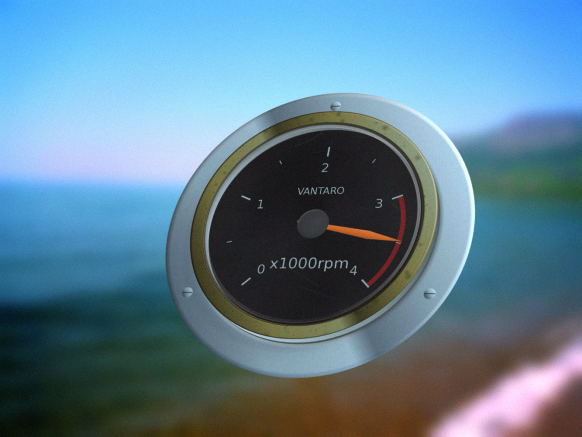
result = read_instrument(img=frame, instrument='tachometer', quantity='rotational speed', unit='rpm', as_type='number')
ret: 3500 rpm
